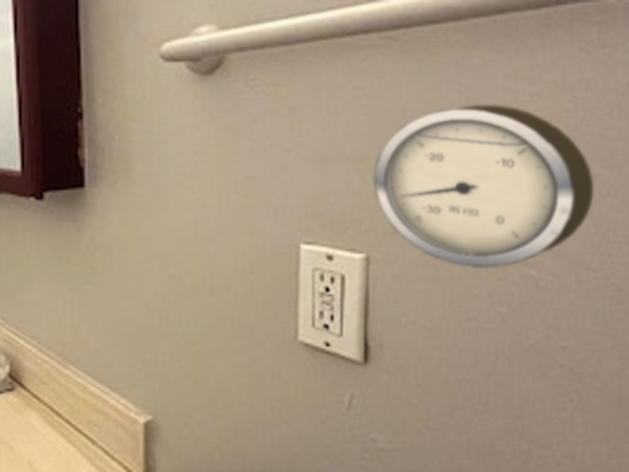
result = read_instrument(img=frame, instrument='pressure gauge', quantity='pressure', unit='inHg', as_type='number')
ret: -27 inHg
